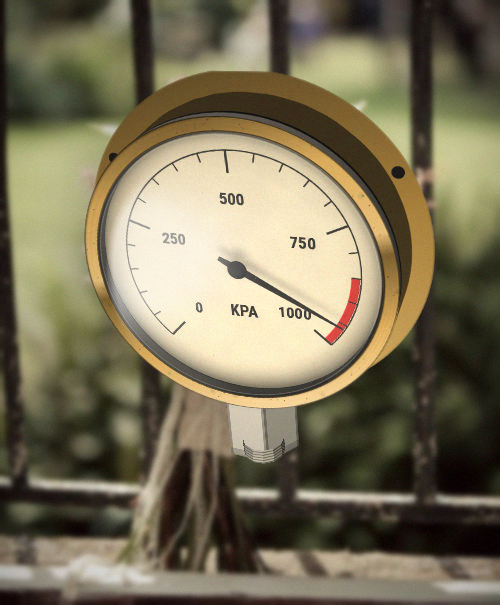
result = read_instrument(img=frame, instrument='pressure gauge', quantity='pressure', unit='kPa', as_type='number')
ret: 950 kPa
